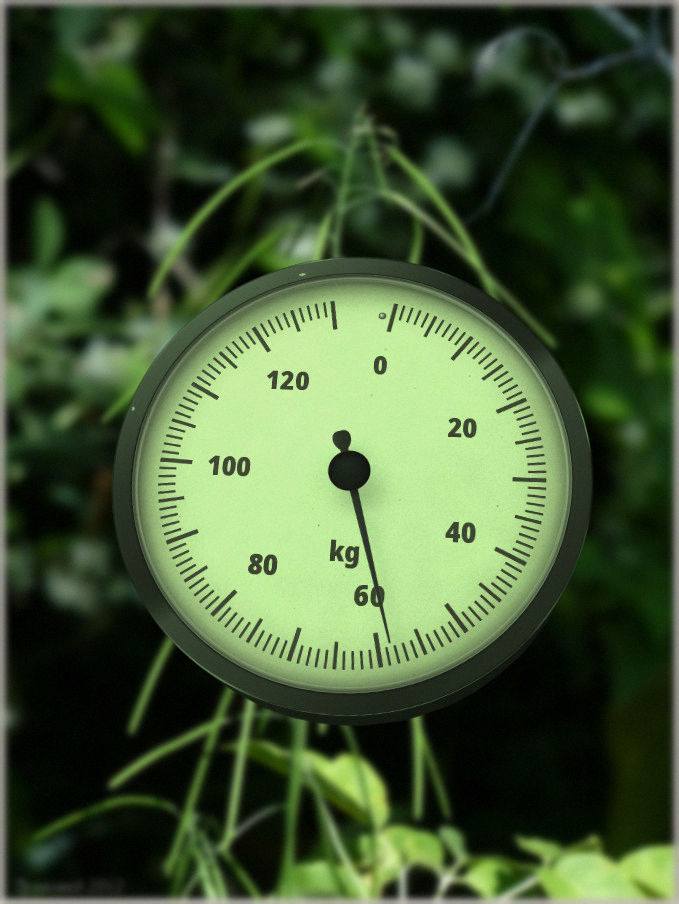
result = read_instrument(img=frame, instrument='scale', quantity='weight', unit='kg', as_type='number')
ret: 58.5 kg
